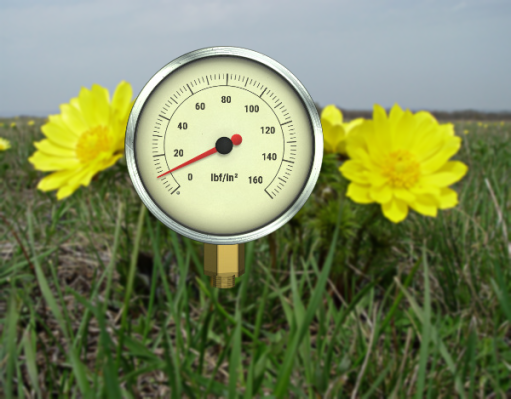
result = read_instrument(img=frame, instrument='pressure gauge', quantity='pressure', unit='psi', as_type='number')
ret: 10 psi
